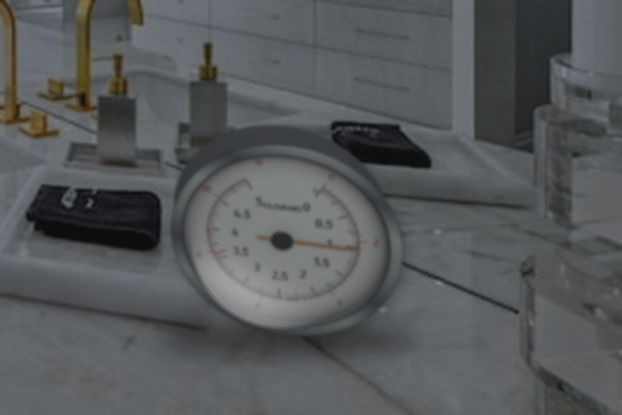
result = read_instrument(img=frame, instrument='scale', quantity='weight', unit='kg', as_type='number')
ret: 1 kg
